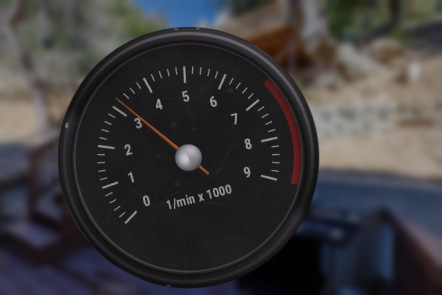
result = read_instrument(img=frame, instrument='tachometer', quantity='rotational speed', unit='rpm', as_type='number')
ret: 3200 rpm
